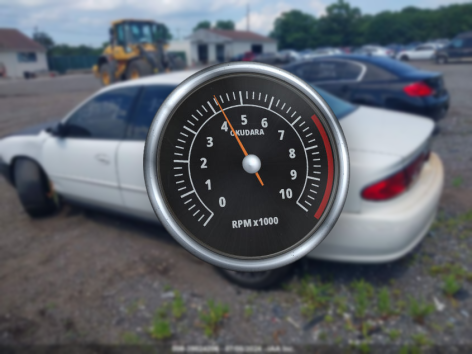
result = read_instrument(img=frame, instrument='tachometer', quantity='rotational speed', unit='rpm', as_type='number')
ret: 4200 rpm
